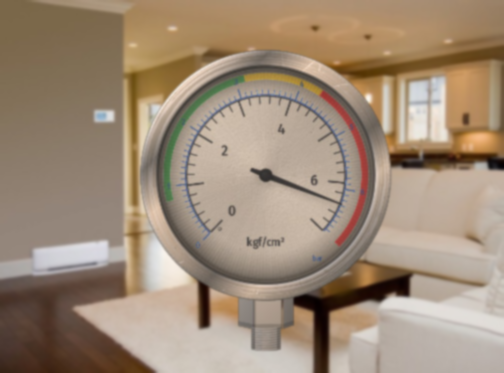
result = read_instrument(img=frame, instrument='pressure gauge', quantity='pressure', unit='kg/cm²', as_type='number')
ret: 6.4 kg/cm²
